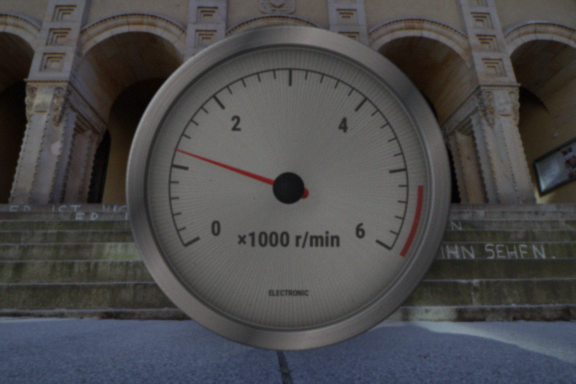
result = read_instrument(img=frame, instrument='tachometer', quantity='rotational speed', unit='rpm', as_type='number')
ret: 1200 rpm
